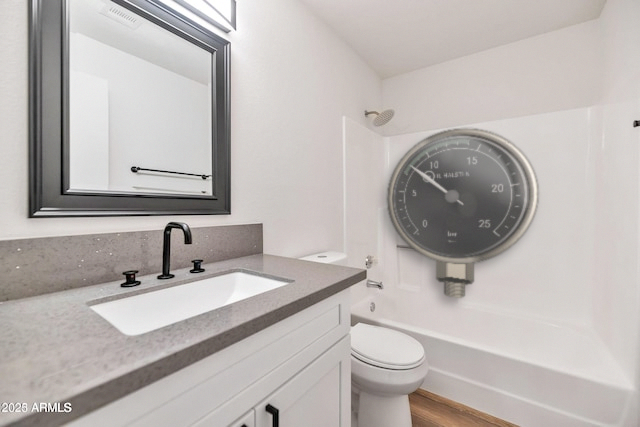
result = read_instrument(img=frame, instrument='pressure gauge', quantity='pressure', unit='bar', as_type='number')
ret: 8 bar
